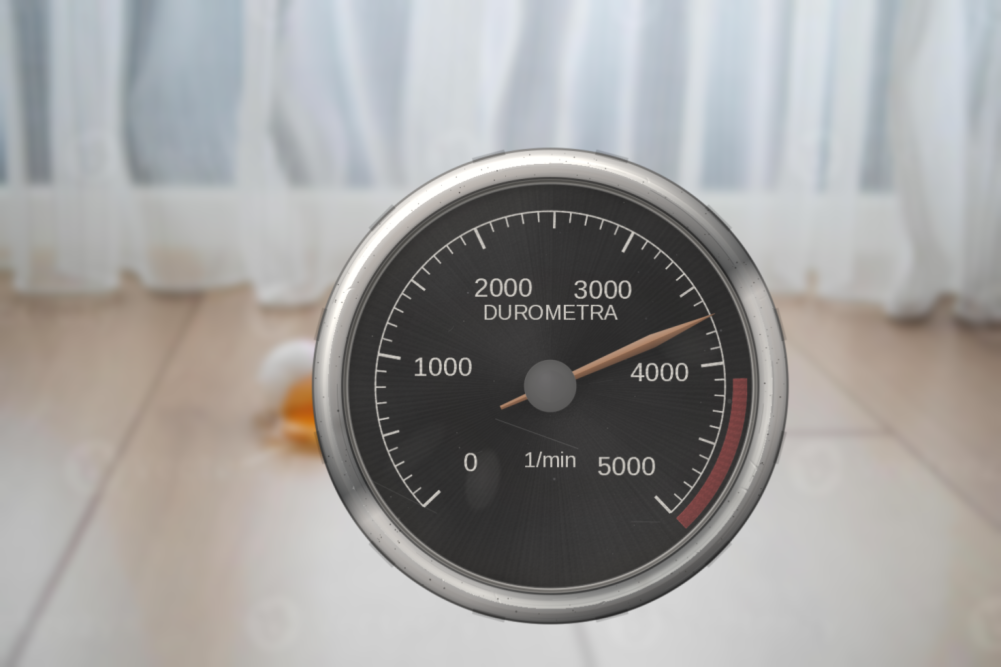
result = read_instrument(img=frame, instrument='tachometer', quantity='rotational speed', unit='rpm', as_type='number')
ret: 3700 rpm
